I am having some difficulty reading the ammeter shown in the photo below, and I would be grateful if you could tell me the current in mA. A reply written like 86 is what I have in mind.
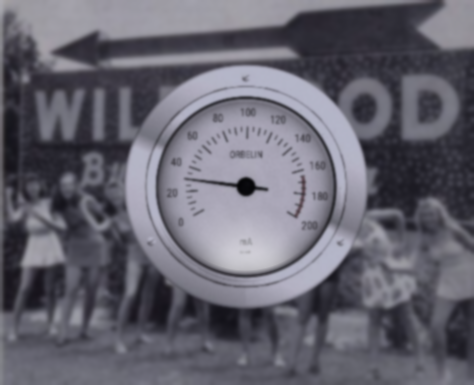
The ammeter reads 30
